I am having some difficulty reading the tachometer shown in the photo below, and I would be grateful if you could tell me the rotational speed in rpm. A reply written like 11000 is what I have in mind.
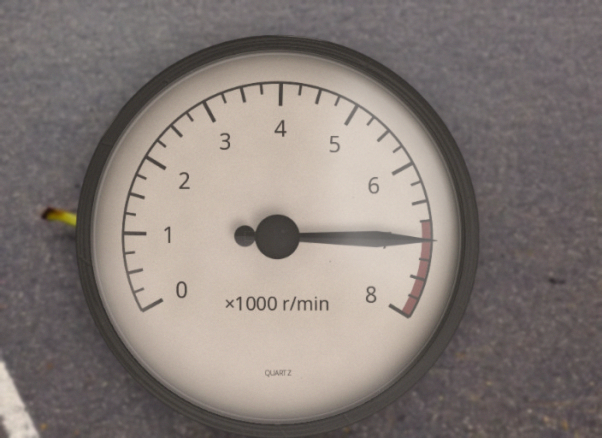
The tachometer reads 7000
